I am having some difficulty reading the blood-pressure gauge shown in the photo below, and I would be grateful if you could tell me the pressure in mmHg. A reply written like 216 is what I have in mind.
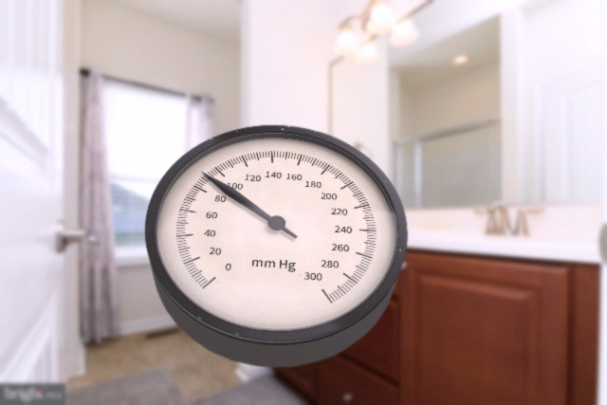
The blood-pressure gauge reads 90
